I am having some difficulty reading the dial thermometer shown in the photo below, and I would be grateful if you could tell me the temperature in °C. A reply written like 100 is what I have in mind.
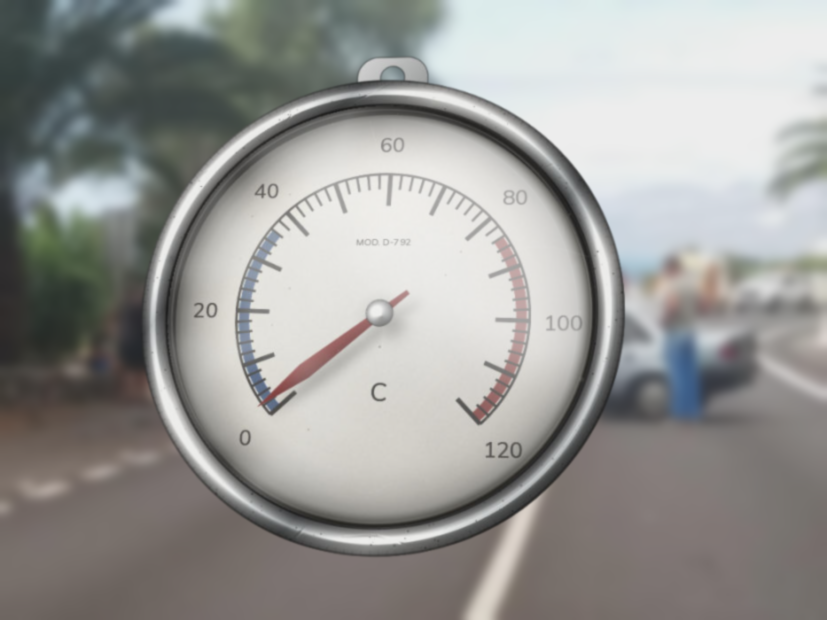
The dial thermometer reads 2
